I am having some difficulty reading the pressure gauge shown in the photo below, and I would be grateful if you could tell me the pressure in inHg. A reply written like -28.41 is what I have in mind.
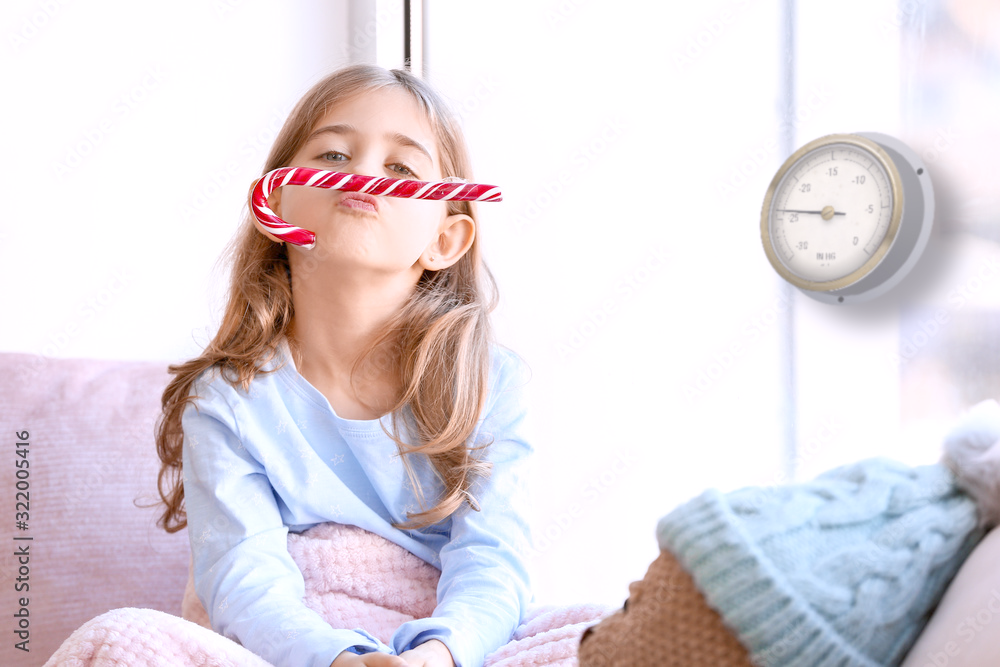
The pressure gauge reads -24
